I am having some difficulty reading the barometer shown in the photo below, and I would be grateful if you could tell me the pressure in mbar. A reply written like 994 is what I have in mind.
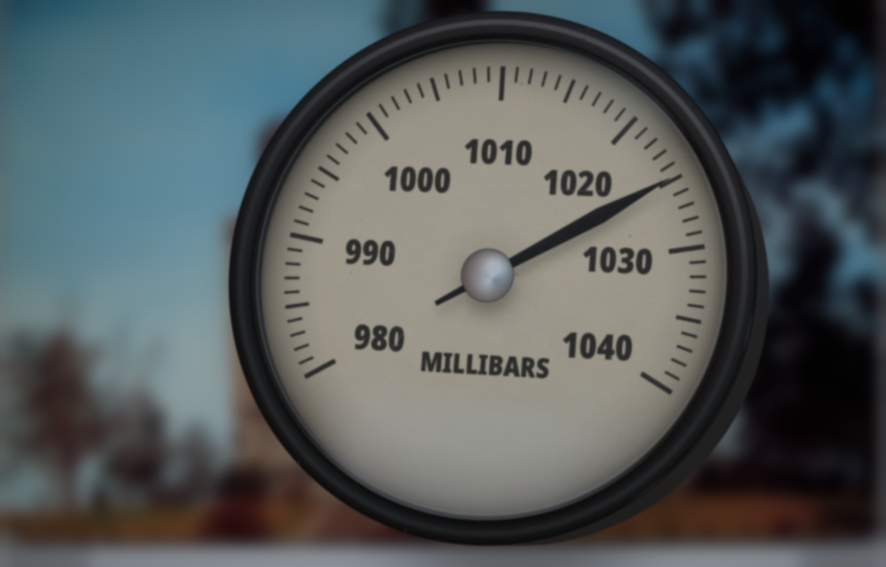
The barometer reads 1025
